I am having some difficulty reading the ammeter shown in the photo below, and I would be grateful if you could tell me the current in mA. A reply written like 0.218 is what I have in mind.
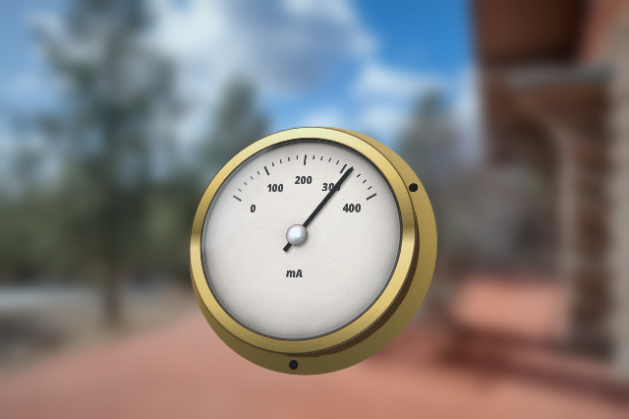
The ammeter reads 320
